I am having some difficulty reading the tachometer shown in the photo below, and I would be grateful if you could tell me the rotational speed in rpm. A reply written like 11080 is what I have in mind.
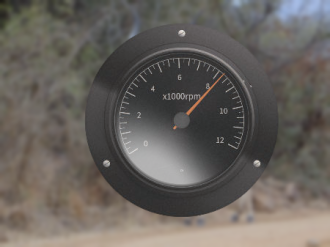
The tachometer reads 8250
